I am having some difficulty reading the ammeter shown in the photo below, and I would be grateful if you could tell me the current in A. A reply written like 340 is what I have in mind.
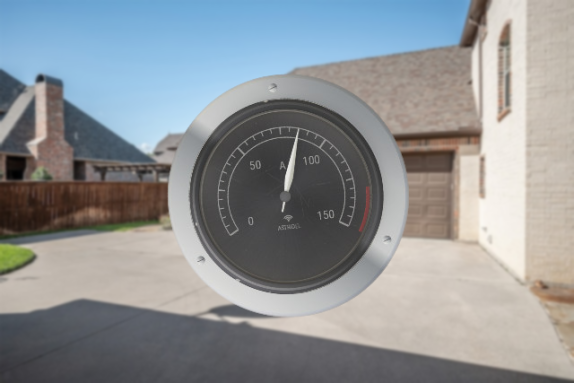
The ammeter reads 85
